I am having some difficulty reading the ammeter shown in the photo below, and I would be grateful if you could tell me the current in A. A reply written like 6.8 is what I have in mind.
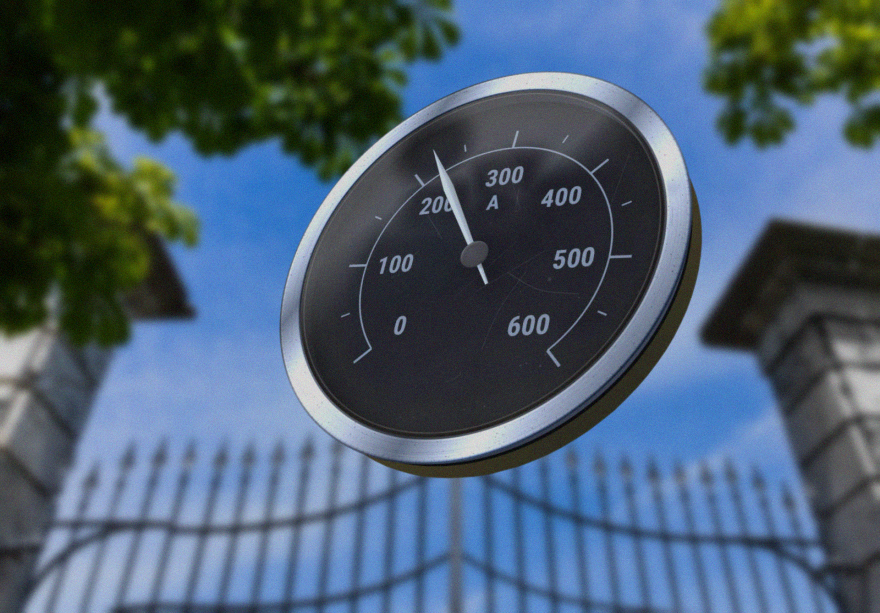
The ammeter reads 225
